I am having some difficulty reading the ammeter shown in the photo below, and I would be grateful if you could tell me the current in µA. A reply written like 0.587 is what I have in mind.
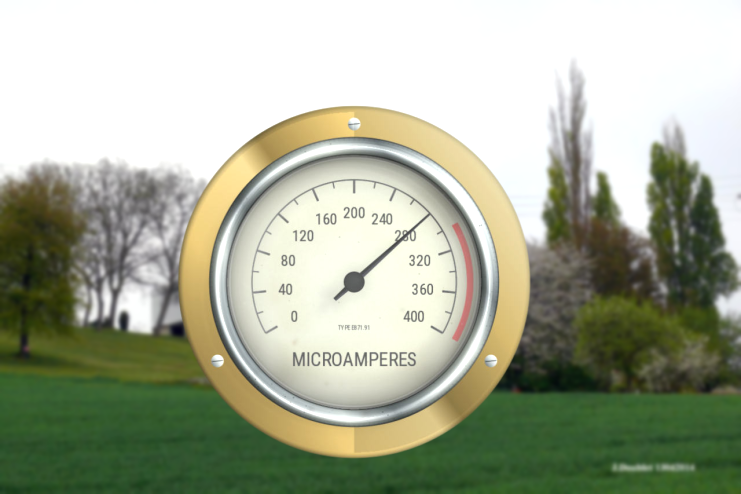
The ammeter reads 280
